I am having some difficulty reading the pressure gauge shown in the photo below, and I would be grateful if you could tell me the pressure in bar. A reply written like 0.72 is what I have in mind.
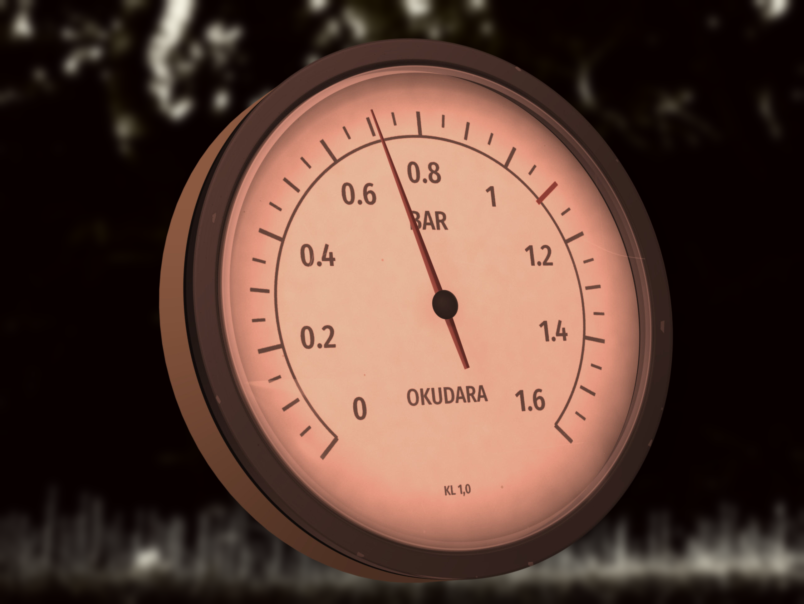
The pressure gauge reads 0.7
